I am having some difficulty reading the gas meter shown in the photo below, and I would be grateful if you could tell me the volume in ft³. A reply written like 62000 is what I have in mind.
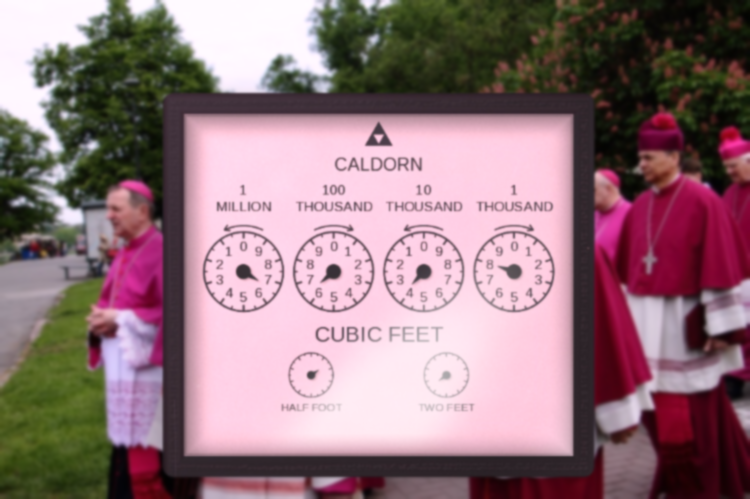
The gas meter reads 663800
